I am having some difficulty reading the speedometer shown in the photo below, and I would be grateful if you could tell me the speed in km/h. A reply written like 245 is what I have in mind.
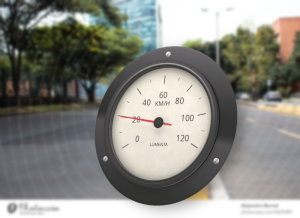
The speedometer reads 20
